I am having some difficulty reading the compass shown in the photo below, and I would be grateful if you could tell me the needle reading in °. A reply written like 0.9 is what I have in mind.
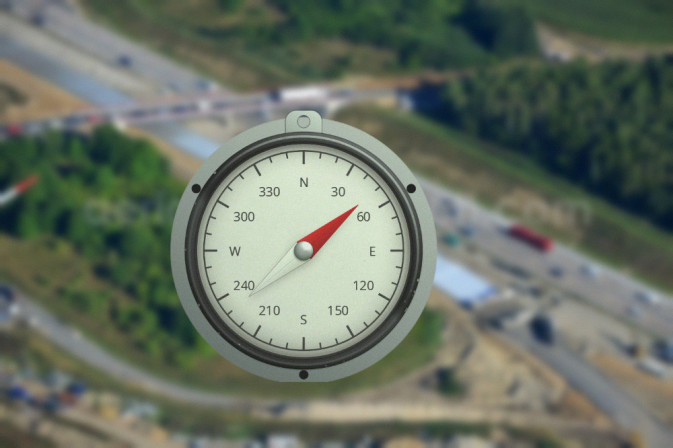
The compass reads 50
